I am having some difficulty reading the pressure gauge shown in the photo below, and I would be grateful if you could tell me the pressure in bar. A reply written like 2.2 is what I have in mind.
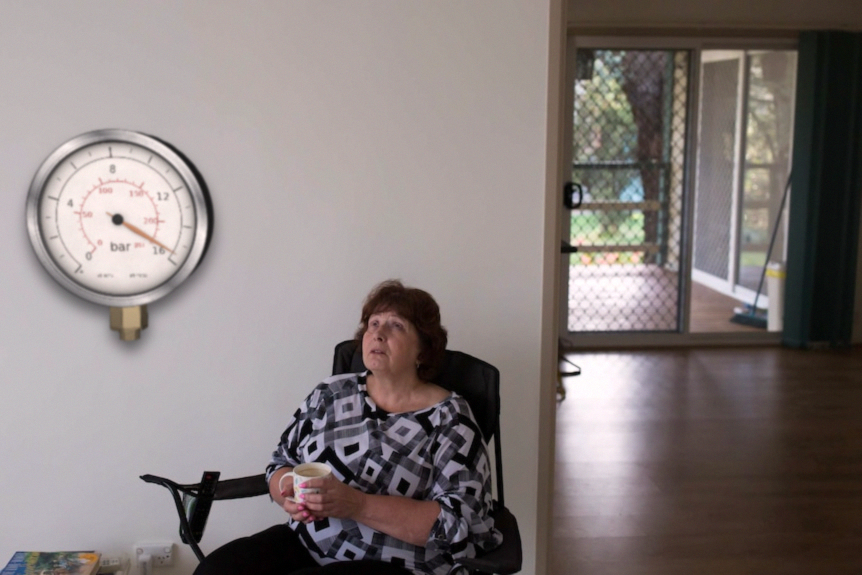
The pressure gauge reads 15.5
